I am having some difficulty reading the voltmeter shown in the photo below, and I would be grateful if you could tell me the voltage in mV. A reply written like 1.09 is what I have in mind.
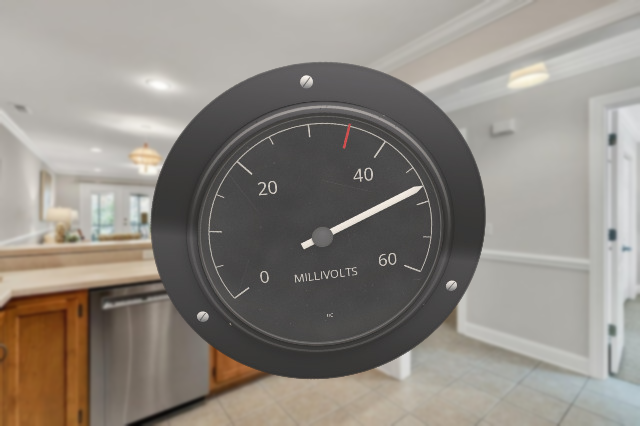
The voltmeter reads 47.5
